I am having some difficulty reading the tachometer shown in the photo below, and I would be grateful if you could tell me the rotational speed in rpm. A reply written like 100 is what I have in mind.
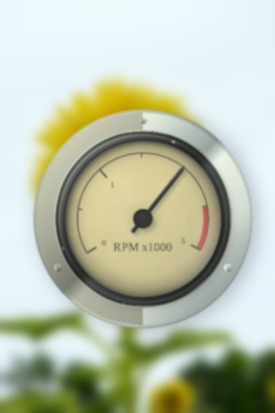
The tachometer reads 2000
